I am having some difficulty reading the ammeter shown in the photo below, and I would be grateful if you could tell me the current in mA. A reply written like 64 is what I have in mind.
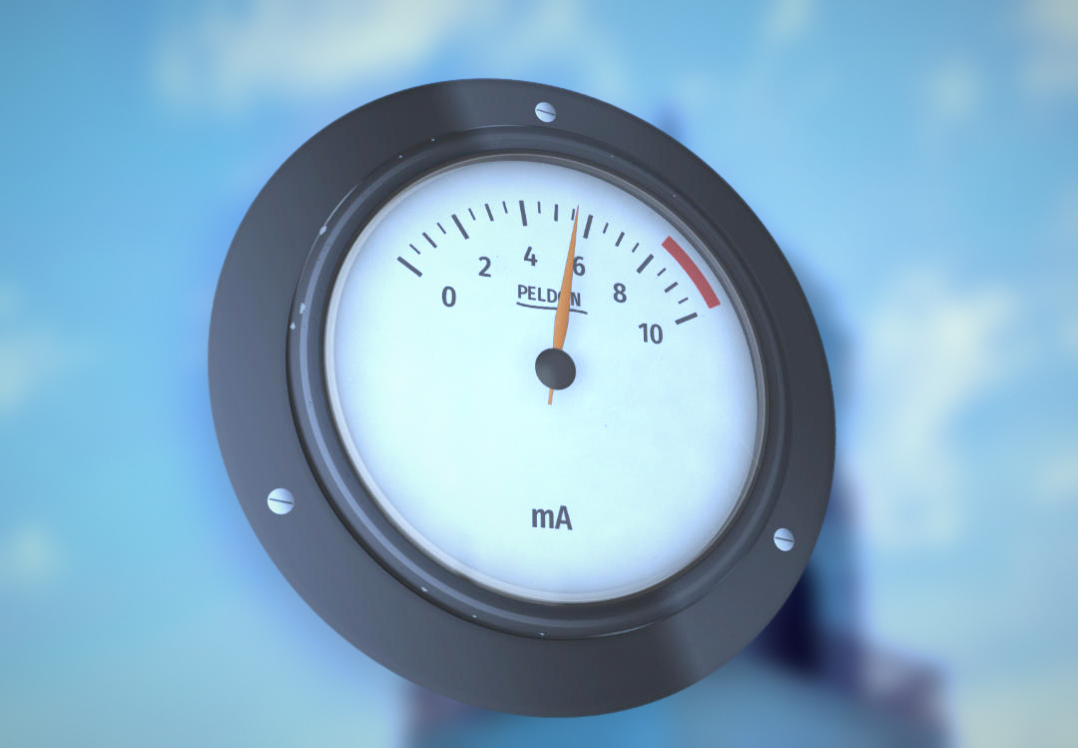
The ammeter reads 5.5
